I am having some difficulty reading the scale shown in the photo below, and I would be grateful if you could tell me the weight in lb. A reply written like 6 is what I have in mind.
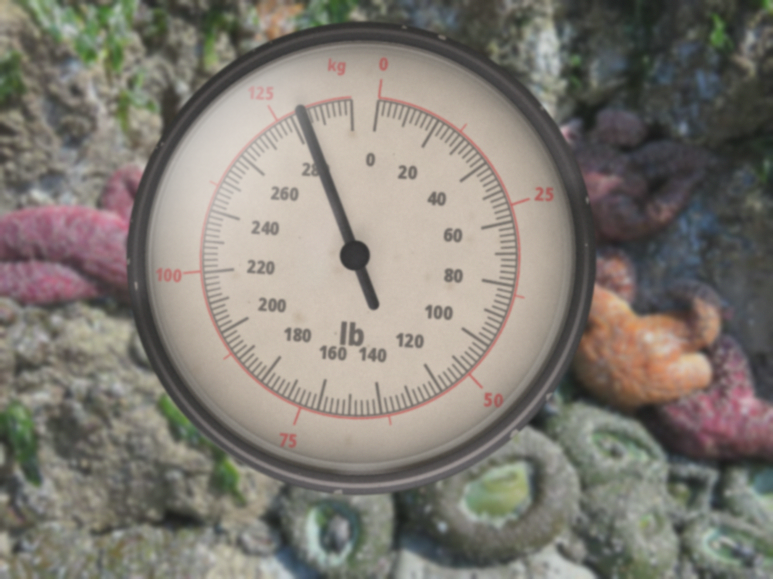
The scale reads 284
